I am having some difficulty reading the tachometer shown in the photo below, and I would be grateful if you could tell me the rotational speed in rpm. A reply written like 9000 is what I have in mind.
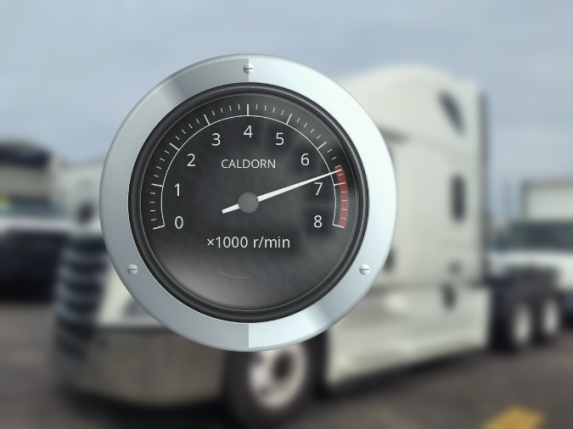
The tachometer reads 6700
